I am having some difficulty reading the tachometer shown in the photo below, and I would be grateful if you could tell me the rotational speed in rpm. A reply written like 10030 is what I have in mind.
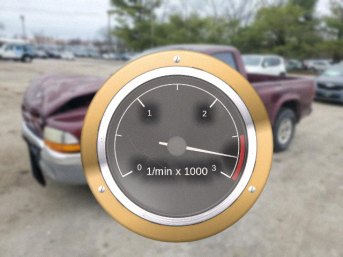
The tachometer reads 2750
